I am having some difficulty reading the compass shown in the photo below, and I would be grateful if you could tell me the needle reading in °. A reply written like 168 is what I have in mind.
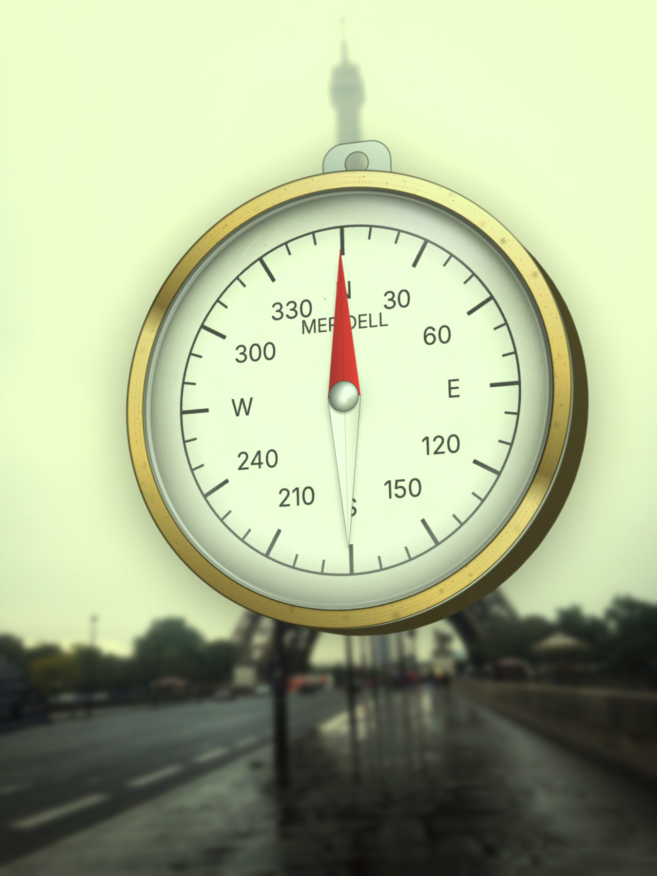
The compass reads 0
